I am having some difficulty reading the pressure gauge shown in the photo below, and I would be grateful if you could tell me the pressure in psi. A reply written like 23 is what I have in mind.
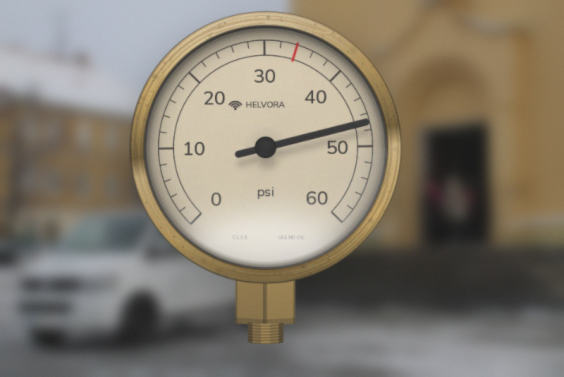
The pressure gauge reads 47
